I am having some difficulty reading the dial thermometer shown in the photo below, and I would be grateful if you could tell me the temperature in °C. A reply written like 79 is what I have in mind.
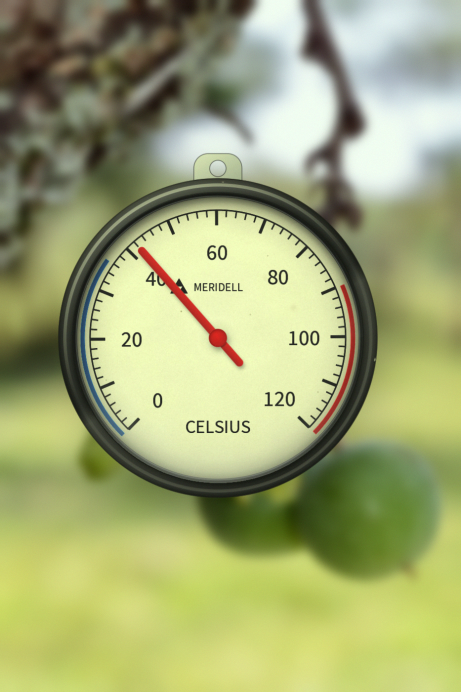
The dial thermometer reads 42
